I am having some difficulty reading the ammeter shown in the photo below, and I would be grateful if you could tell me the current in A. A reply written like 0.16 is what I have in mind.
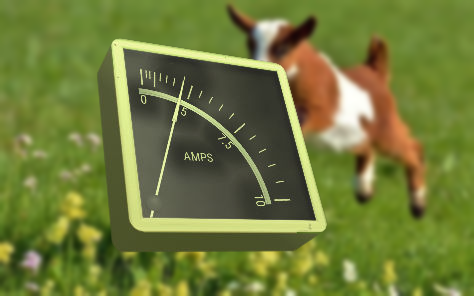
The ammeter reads 4.5
